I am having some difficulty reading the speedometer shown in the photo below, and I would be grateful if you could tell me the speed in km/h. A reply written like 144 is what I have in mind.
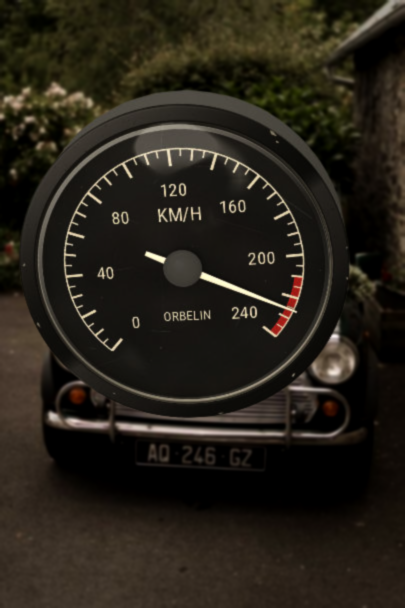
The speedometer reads 225
